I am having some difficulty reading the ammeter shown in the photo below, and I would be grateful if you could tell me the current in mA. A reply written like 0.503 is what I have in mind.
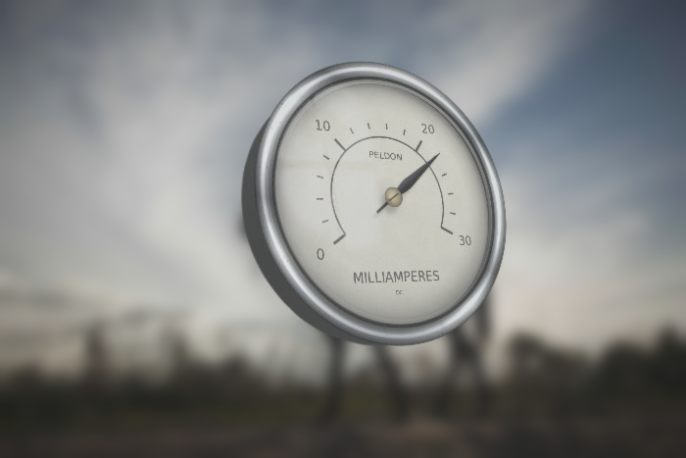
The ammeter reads 22
